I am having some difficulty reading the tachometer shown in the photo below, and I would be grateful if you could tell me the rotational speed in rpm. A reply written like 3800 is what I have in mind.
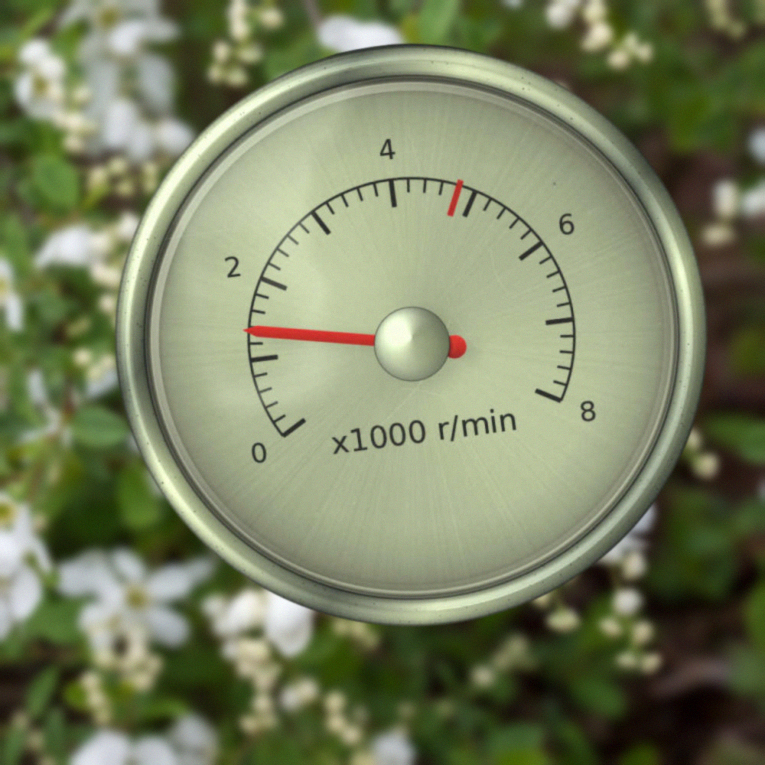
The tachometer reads 1400
